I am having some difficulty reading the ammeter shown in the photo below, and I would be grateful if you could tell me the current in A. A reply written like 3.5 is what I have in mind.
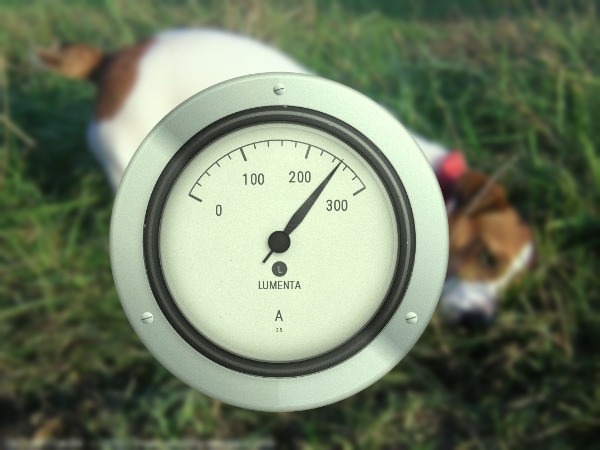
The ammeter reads 250
